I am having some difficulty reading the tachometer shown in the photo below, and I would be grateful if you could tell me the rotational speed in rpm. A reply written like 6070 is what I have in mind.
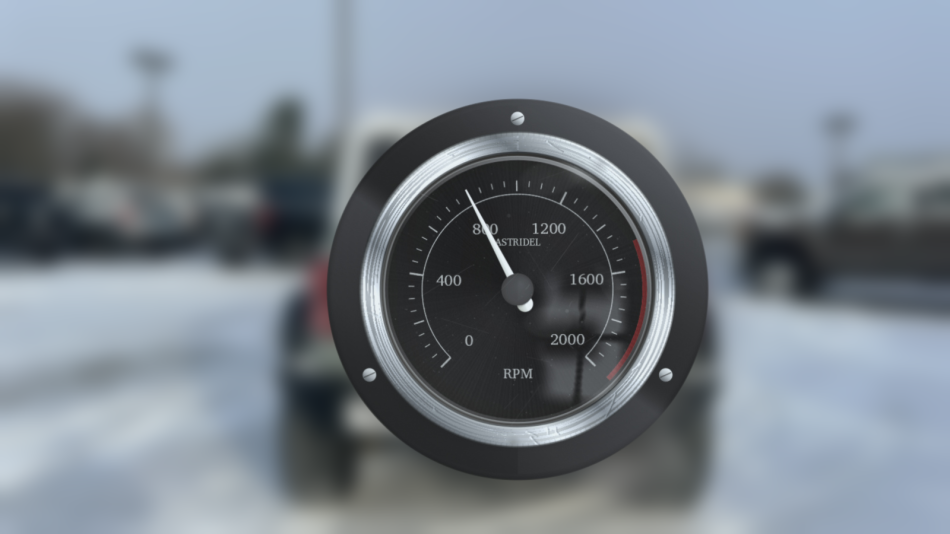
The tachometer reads 800
